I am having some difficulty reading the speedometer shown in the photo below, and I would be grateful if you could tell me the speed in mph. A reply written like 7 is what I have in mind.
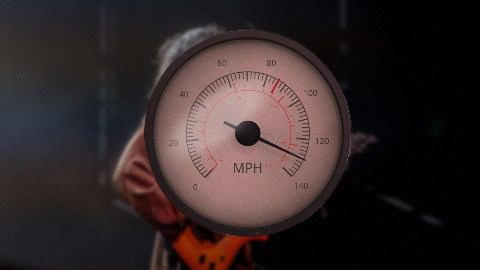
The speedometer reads 130
